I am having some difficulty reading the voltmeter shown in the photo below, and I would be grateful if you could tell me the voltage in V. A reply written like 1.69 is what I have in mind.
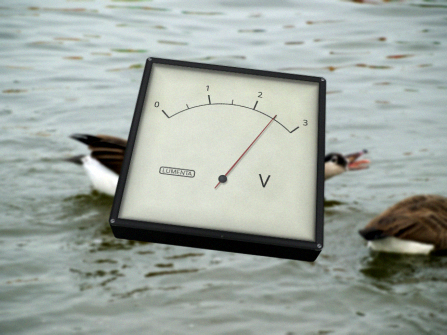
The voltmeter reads 2.5
